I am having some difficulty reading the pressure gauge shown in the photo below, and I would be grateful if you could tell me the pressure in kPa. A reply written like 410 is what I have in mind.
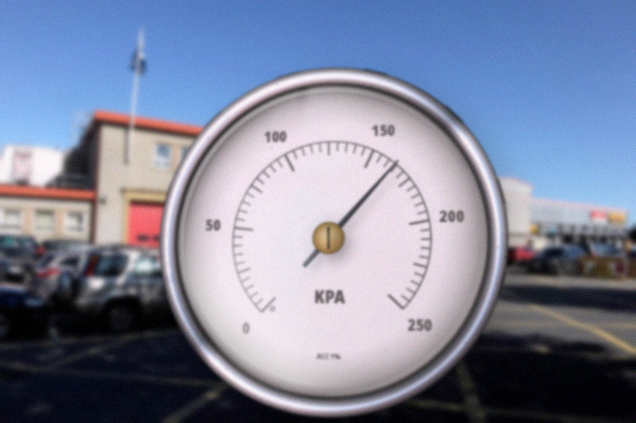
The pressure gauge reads 165
